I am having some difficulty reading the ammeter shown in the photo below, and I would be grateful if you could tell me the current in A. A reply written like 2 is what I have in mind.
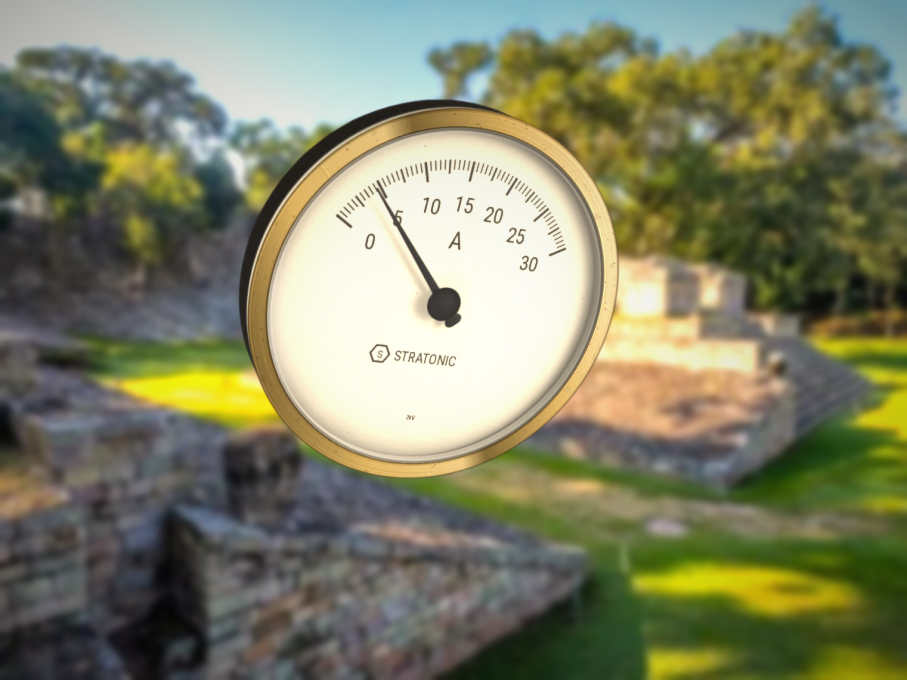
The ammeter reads 4.5
